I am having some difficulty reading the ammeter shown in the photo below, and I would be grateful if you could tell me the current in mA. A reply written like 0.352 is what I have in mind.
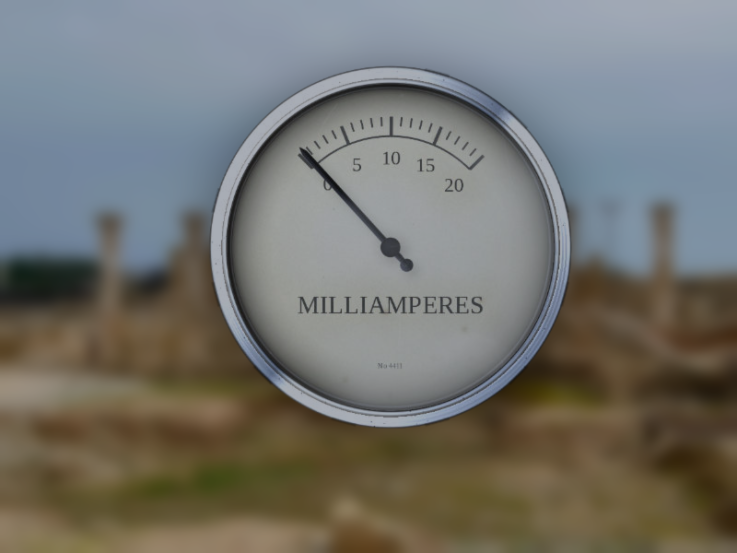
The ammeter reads 0.5
